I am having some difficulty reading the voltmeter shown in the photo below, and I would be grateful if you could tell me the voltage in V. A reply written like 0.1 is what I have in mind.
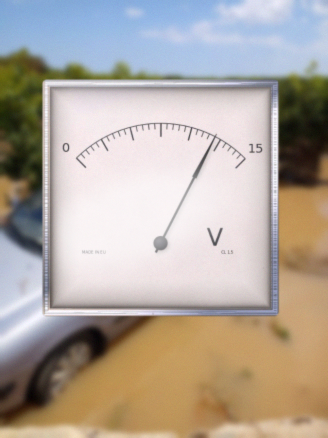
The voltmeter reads 12
